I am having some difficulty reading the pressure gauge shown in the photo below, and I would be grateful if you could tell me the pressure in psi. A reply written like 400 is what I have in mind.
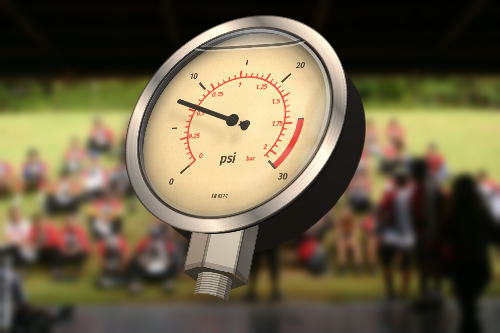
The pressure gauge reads 7.5
